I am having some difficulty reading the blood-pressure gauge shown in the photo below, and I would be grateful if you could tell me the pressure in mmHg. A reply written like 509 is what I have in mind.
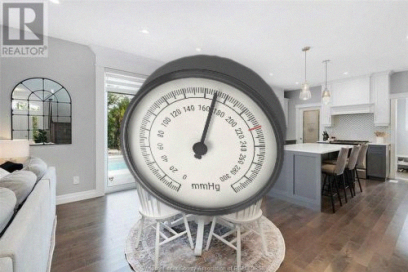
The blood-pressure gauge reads 170
